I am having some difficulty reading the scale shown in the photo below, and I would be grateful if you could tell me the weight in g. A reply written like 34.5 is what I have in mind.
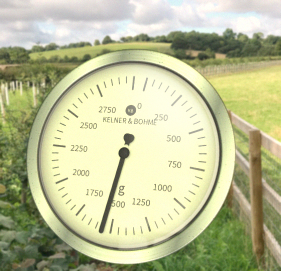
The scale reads 1550
